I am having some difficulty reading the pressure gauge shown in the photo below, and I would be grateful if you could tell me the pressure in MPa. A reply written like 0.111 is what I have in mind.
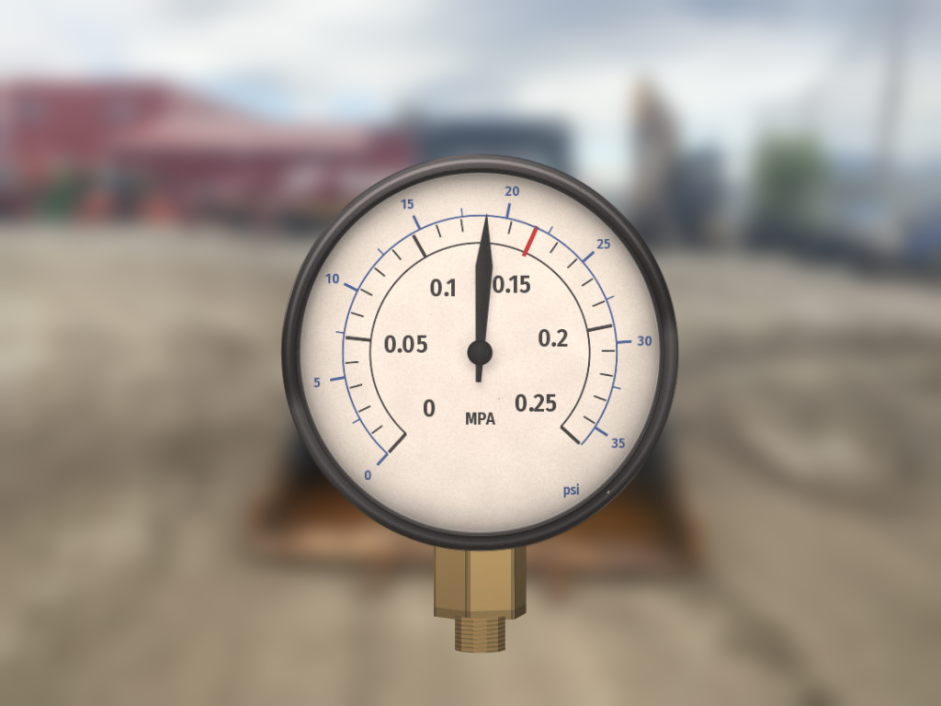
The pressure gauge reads 0.13
